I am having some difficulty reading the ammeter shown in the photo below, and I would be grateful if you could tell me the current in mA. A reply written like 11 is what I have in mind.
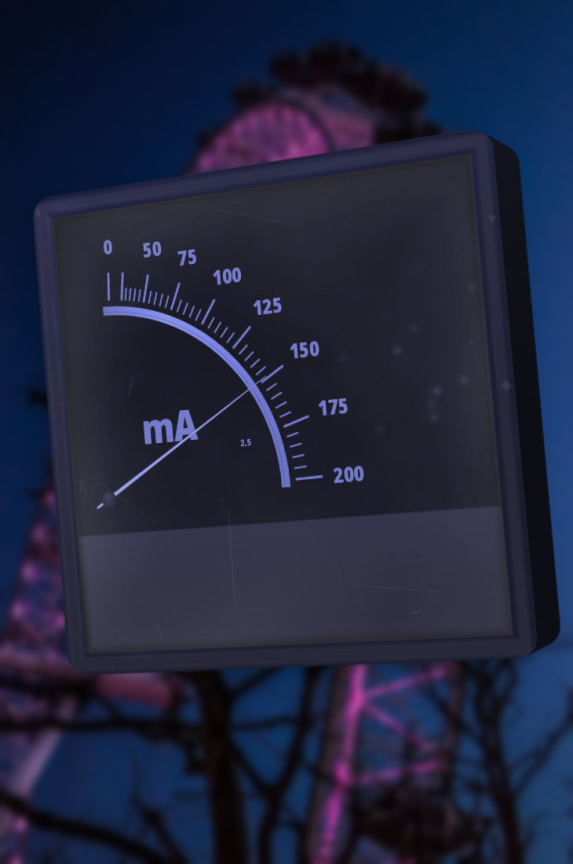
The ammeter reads 150
